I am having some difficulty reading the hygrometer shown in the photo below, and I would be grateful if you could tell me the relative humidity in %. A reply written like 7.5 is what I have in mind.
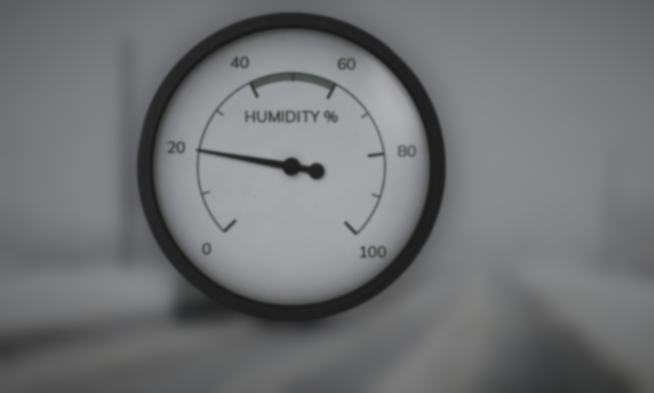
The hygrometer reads 20
